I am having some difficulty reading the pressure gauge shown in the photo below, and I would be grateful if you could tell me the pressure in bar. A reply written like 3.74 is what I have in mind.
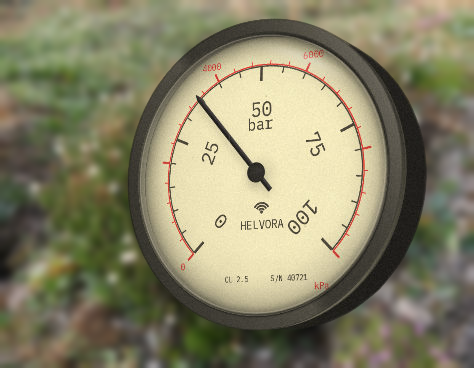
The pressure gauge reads 35
